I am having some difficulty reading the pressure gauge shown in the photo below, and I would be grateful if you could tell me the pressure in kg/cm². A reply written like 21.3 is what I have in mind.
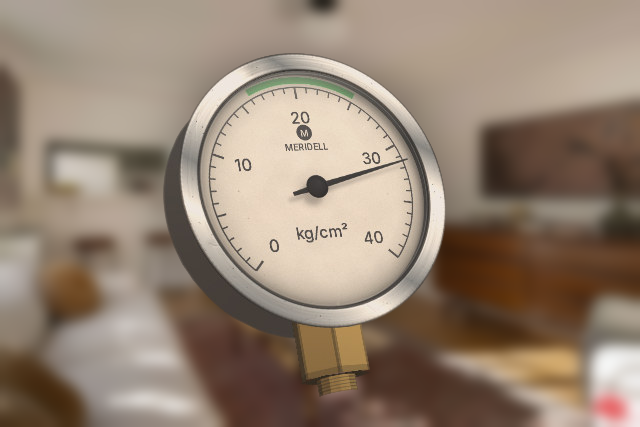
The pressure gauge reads 31.5
